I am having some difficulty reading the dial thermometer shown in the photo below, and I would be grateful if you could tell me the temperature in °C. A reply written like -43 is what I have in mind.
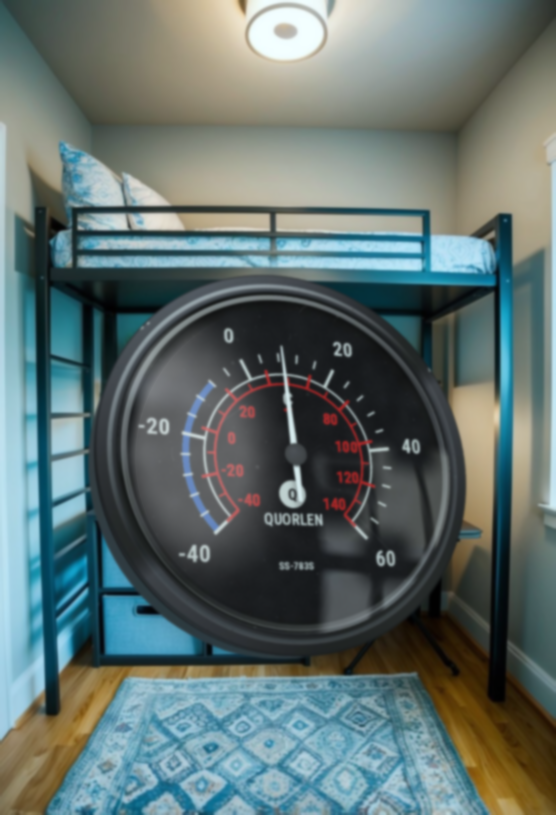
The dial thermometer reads 8
